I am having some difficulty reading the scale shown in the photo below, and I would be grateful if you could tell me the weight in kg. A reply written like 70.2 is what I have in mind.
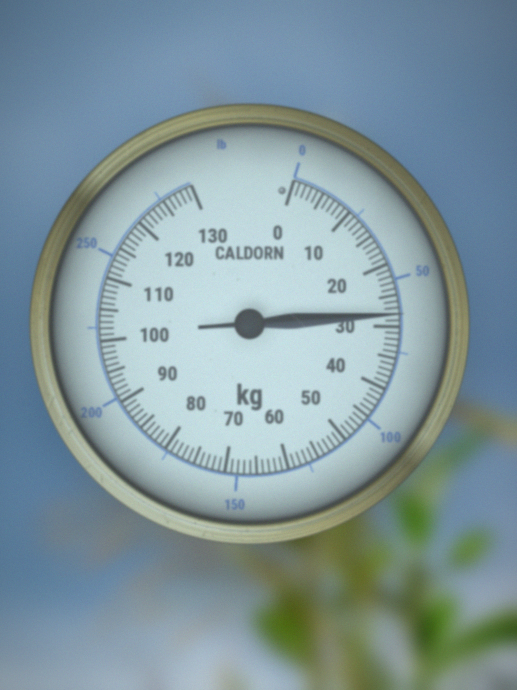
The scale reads 28
